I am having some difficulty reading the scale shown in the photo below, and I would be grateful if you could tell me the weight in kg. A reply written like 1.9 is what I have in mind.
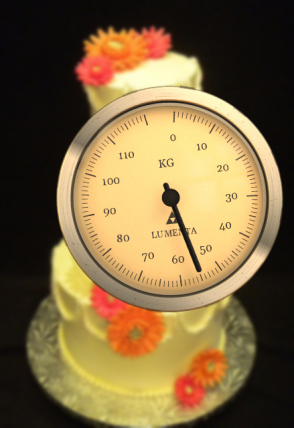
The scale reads 55
